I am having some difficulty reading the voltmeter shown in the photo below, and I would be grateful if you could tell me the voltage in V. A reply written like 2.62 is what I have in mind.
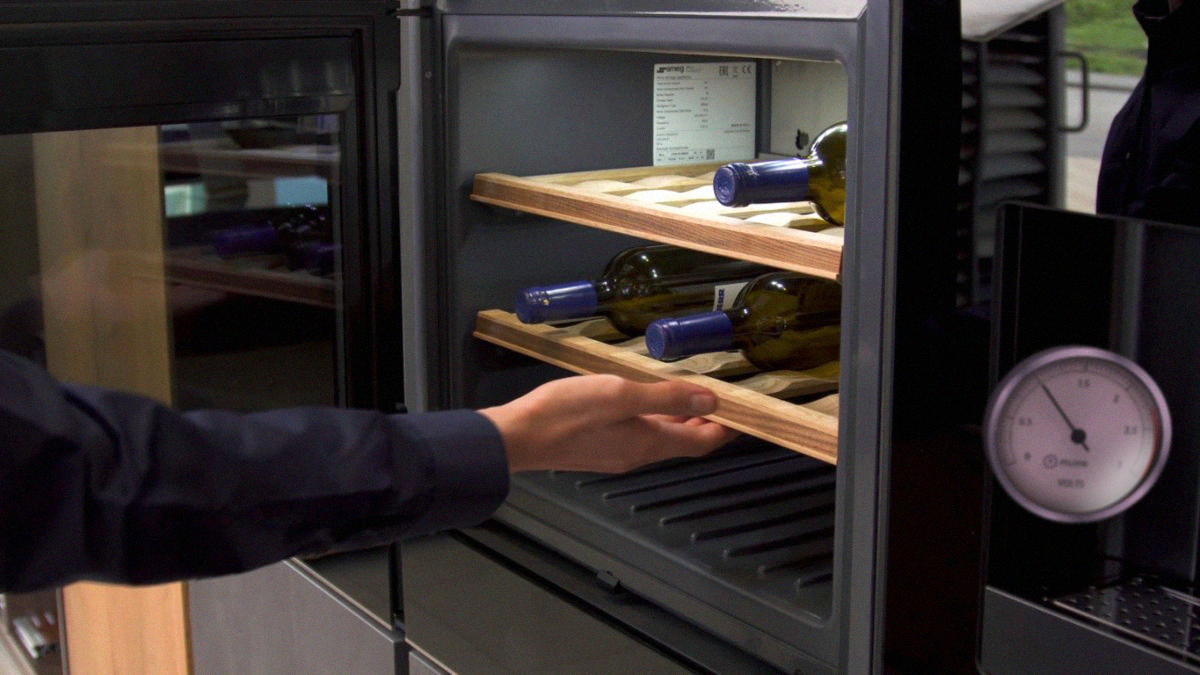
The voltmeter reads 1
